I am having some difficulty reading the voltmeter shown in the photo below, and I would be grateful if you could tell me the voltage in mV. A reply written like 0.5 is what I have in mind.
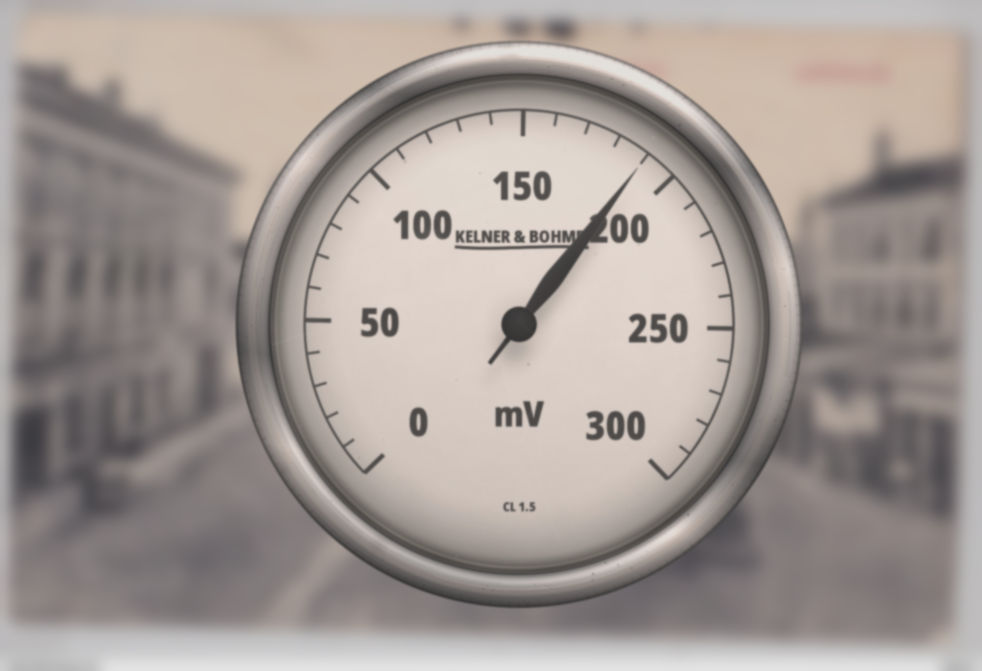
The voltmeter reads 190
